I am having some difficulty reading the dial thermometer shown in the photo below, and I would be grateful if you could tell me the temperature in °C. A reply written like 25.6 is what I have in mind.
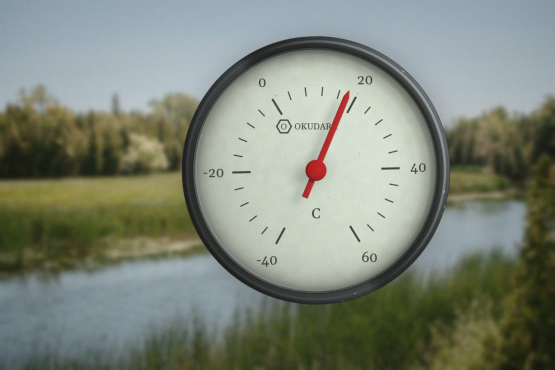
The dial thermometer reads 18
